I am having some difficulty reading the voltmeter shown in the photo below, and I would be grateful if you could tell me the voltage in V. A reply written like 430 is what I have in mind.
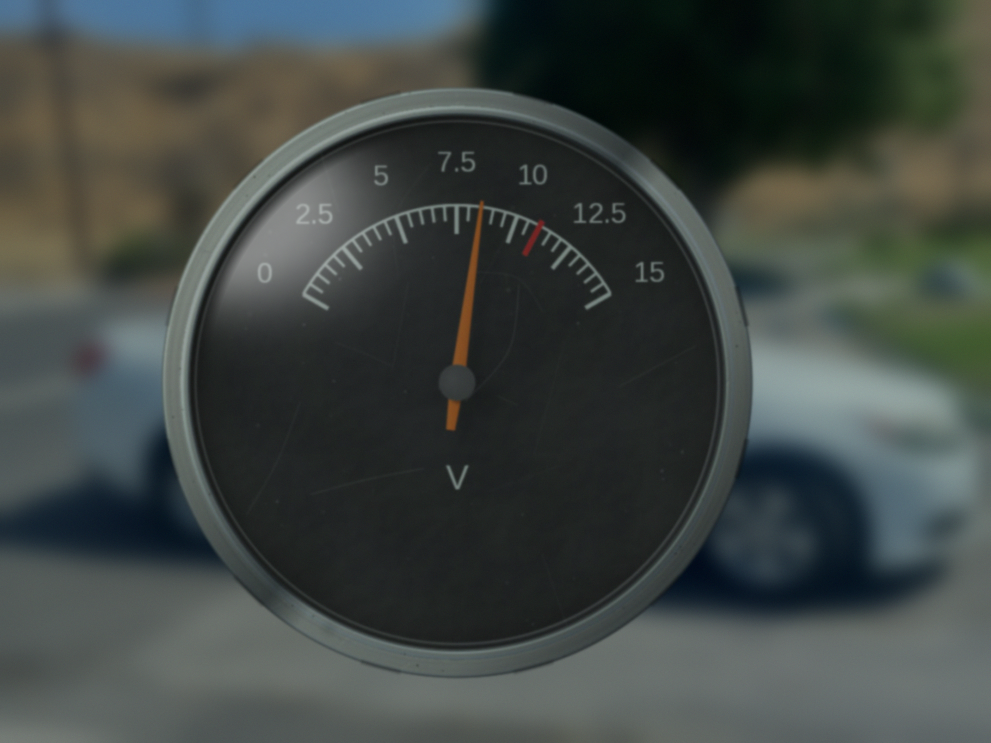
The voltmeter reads 8.5
